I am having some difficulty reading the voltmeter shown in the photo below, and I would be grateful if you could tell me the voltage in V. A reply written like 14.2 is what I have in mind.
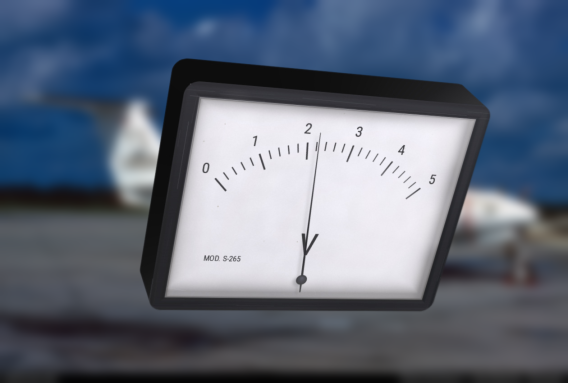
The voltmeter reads 2.2
